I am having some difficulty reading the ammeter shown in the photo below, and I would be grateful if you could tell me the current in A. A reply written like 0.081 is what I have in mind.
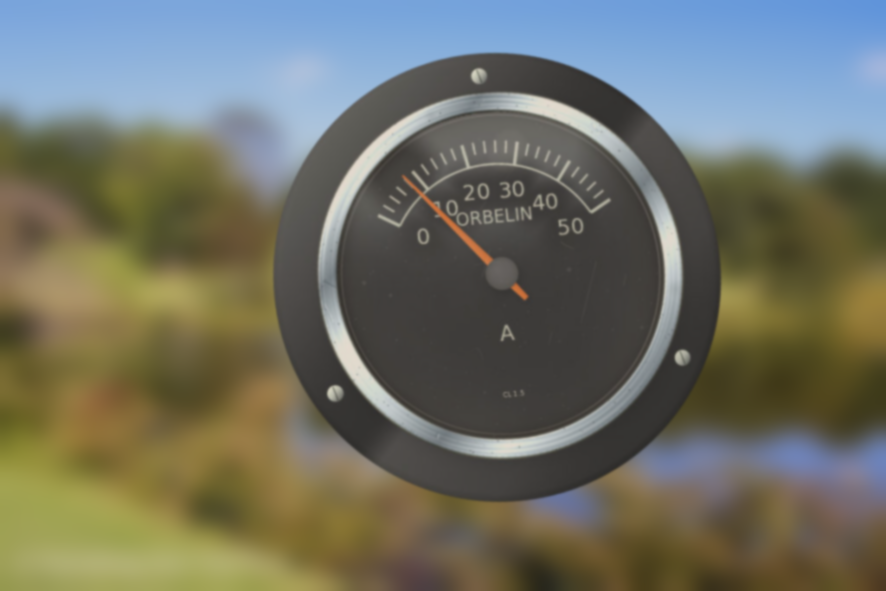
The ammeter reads 8
